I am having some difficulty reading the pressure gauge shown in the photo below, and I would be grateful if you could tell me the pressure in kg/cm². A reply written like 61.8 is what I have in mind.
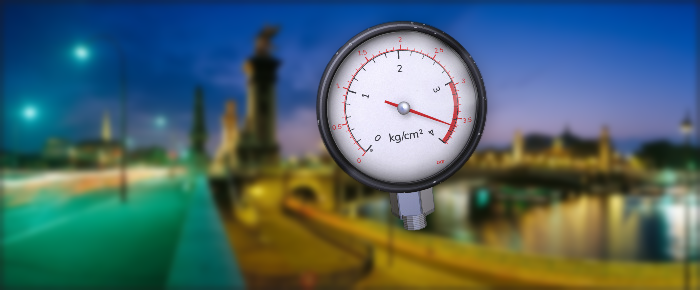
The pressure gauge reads 3.7
